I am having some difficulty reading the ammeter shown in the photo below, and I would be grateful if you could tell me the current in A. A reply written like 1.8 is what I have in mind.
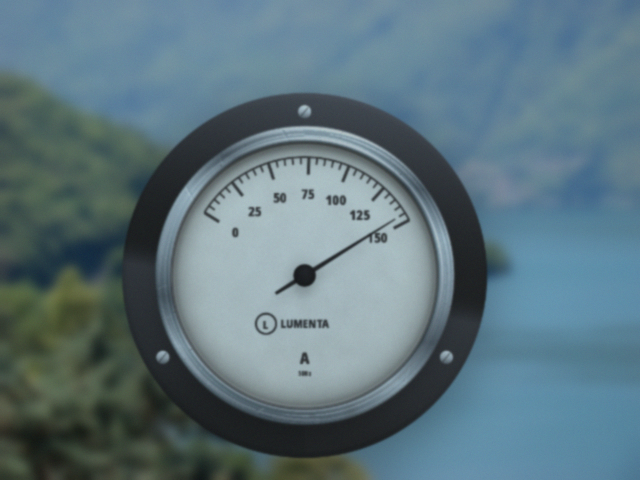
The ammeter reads 145
